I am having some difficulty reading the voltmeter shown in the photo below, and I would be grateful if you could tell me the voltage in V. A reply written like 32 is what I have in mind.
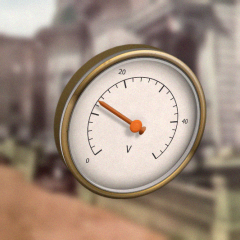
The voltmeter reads 13
